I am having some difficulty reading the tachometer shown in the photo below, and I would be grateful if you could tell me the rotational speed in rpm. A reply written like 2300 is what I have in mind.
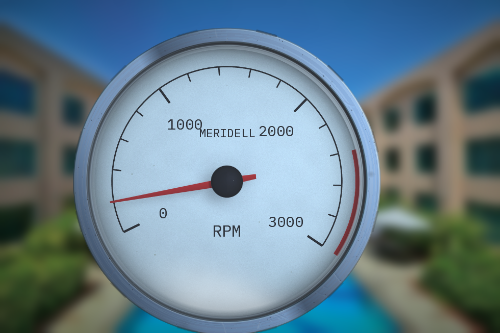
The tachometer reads 200
